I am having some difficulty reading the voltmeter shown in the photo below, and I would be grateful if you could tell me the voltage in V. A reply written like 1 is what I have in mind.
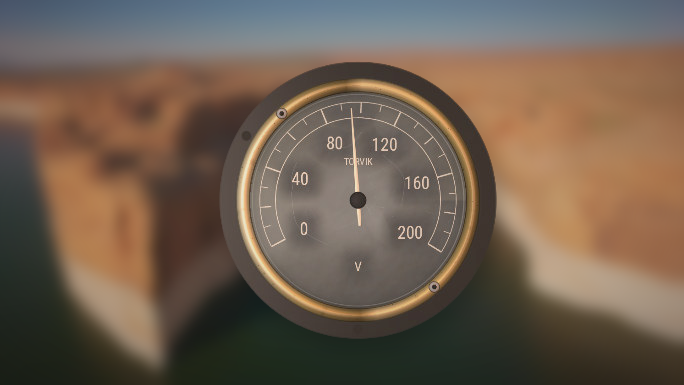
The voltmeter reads 95
